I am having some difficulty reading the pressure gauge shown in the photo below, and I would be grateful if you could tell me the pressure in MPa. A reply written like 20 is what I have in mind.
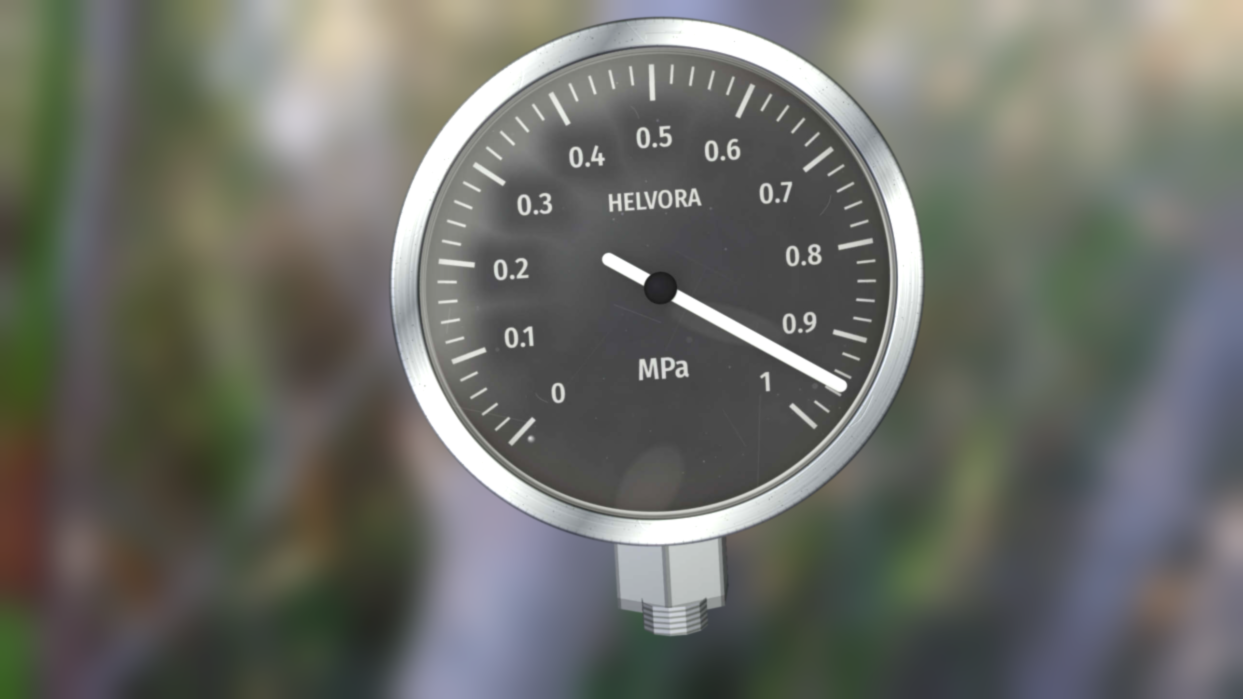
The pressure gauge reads 0.95
